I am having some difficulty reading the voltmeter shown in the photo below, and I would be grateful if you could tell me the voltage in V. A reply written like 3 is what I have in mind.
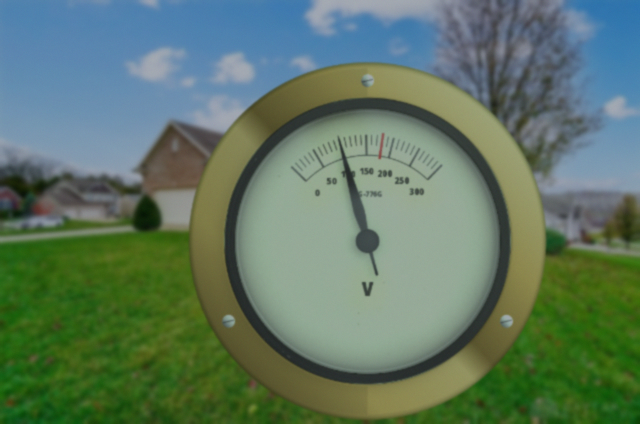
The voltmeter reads 100
